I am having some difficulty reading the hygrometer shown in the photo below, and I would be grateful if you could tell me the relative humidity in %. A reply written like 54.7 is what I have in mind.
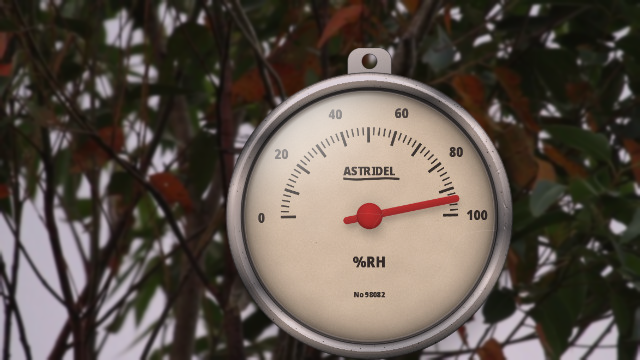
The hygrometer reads 94
